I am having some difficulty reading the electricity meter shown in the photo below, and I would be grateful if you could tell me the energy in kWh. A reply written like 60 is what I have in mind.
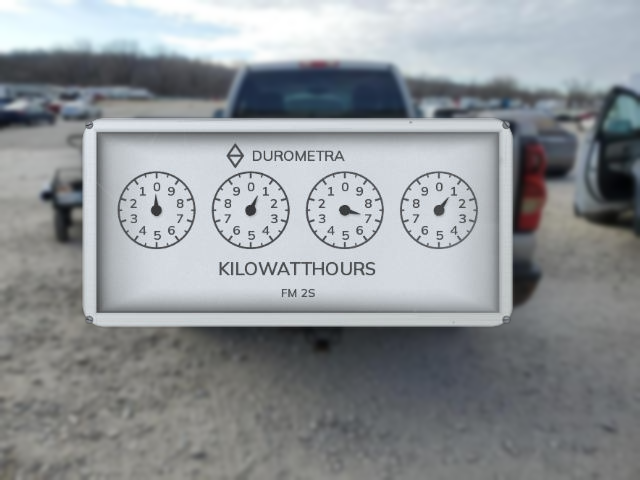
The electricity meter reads 71
